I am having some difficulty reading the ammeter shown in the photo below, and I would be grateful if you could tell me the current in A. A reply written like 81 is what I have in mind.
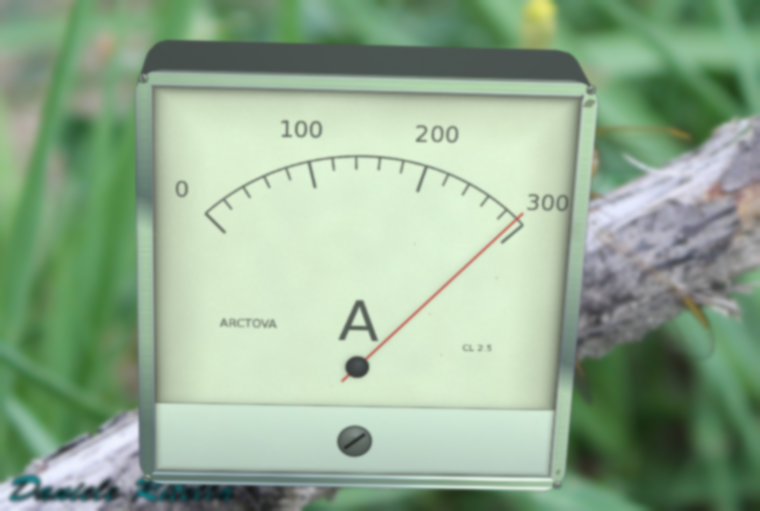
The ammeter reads 290
